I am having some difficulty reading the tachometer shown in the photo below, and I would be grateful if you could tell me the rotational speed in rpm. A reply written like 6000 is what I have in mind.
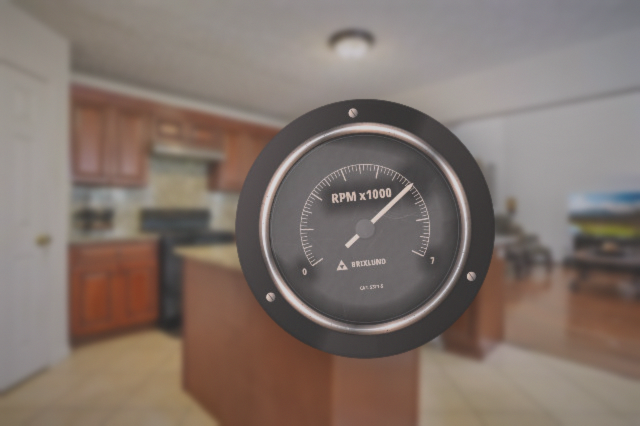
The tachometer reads 5000
